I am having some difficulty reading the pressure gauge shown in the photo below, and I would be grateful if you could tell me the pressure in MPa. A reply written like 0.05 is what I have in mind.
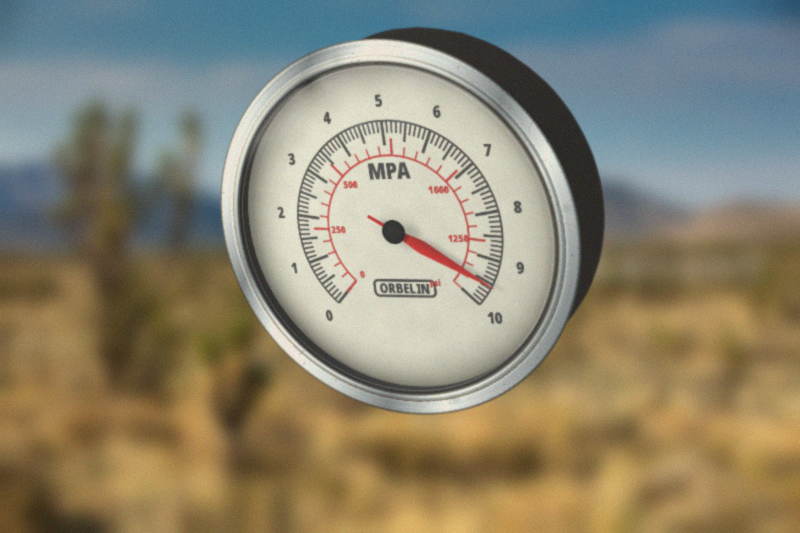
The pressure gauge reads 9.5
